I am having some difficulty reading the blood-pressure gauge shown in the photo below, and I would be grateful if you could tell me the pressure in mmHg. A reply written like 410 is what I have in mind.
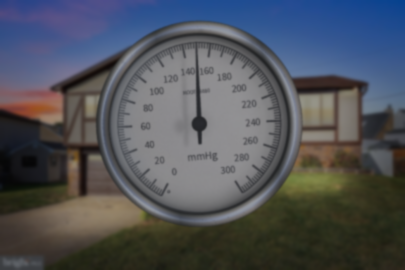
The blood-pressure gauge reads 150
